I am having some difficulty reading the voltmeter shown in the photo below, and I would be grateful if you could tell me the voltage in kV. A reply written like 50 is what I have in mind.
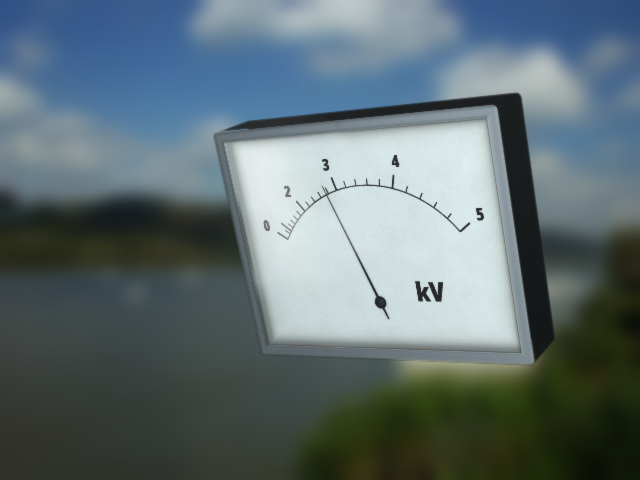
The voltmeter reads 2.8
